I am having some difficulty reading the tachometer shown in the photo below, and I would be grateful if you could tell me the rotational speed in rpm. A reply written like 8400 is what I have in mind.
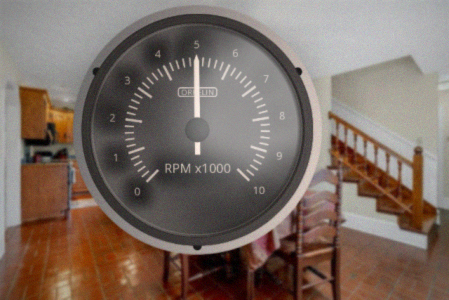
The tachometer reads 5000
